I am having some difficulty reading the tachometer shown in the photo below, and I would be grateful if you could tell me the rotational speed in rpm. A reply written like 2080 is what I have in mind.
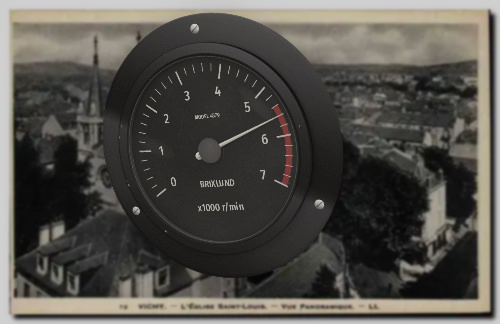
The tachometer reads 5600
